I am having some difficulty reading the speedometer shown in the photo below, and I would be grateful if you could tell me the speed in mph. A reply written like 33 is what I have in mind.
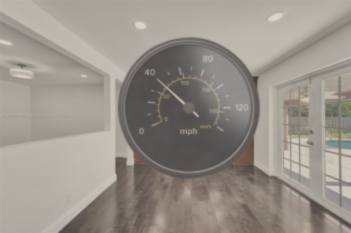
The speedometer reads 40
